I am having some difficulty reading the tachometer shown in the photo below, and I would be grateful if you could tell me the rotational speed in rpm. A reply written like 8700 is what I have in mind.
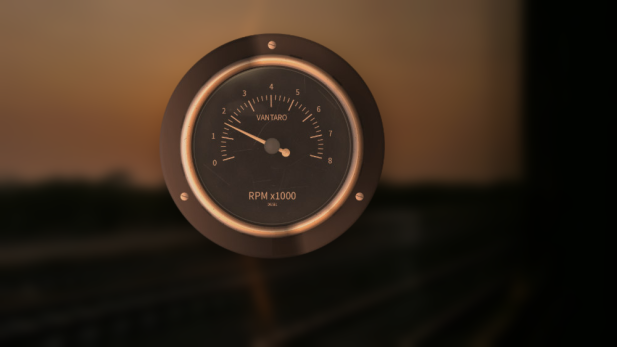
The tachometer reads 1600
